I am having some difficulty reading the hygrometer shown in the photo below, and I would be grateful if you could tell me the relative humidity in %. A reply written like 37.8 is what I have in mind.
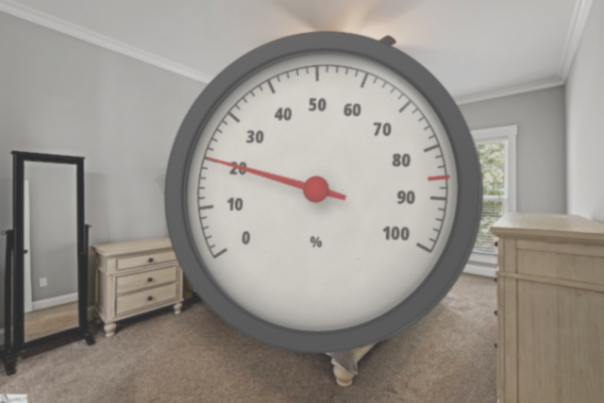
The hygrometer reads 20
